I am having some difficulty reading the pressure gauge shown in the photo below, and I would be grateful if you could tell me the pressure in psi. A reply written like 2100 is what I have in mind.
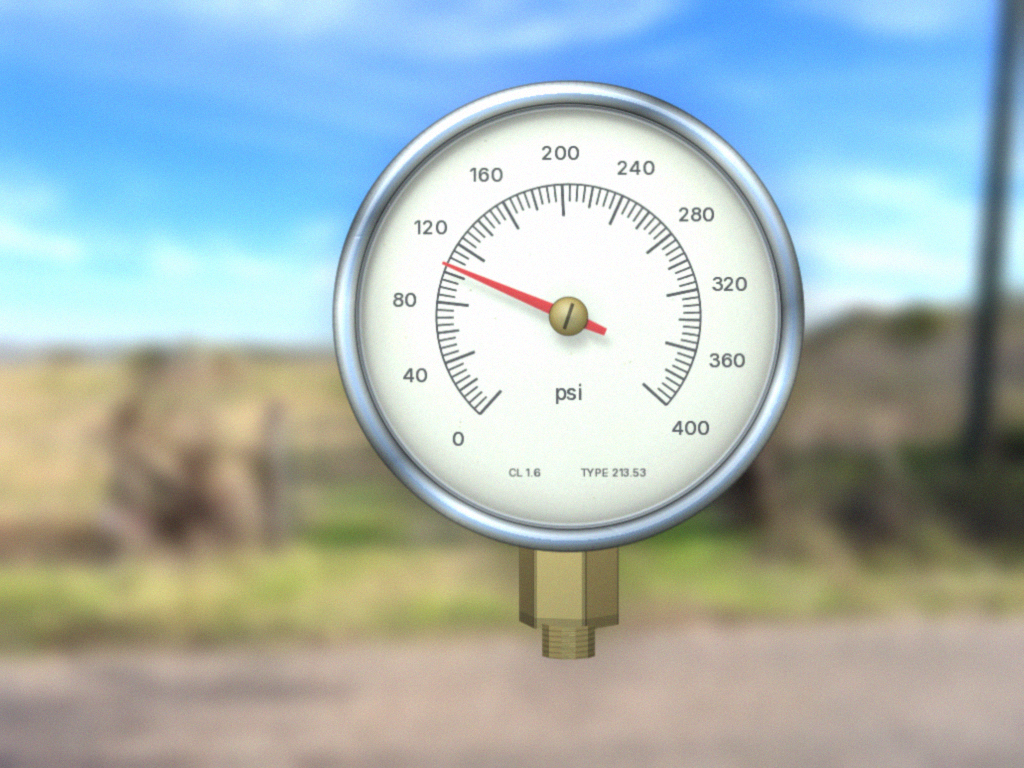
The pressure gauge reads 105
